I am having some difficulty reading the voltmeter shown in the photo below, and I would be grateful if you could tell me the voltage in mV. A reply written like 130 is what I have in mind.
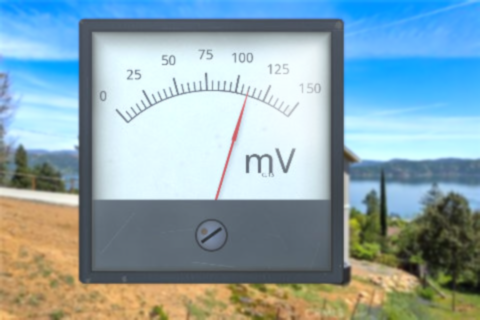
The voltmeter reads 110
